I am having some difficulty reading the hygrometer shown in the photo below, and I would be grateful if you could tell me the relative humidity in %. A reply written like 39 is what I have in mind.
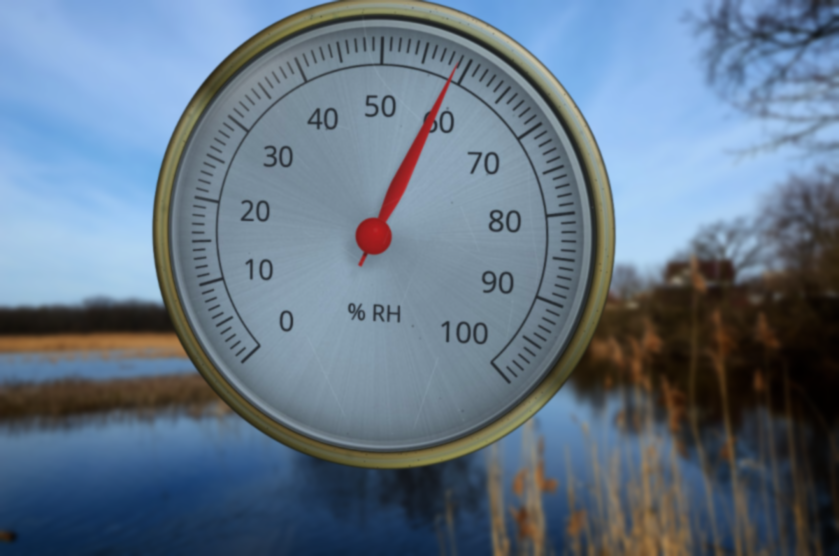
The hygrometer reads 59
